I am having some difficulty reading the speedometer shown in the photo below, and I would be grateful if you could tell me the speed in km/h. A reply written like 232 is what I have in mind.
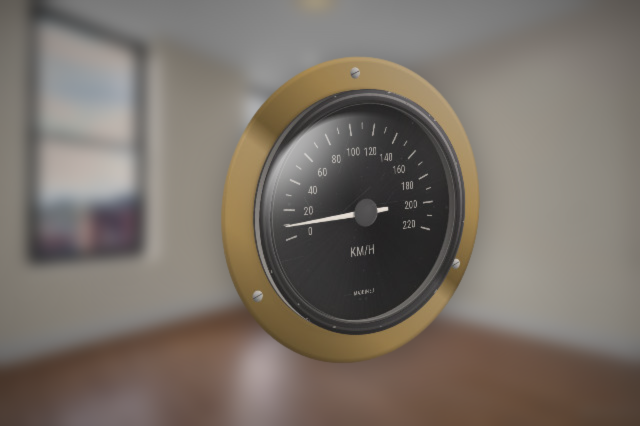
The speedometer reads 10
